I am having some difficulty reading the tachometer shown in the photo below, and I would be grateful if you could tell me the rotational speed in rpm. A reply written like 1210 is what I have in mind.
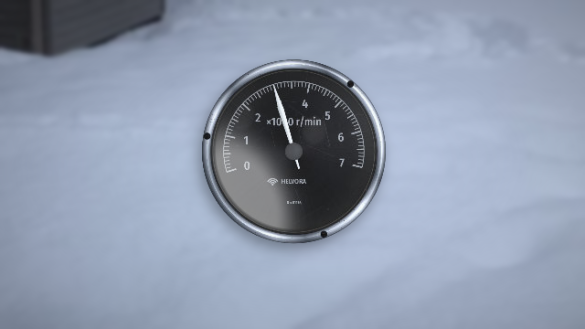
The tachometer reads 3000
